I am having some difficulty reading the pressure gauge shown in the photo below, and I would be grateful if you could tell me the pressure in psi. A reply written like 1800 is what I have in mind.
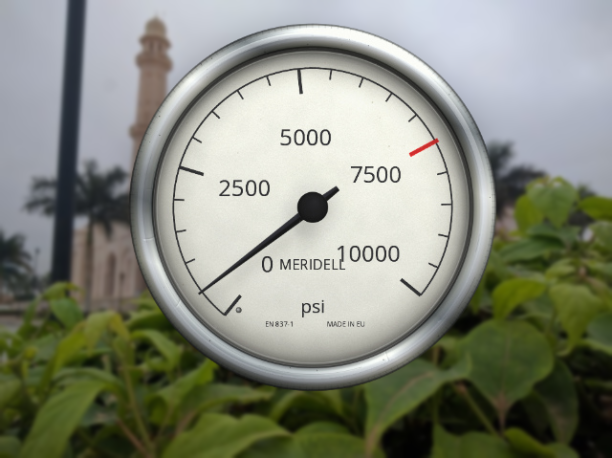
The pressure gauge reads 500
